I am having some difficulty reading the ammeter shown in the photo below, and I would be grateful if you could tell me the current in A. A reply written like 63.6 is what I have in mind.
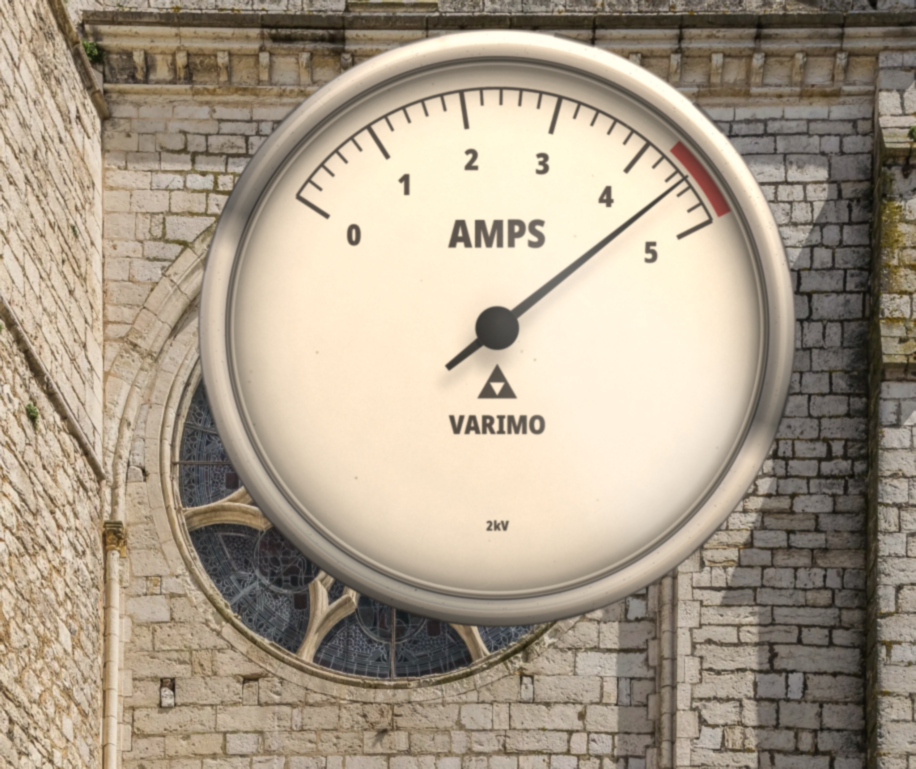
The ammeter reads 4.5
